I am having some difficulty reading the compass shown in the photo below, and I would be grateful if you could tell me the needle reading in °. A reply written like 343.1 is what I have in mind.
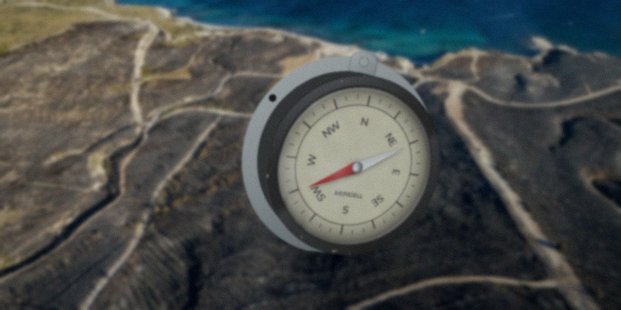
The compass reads 240
